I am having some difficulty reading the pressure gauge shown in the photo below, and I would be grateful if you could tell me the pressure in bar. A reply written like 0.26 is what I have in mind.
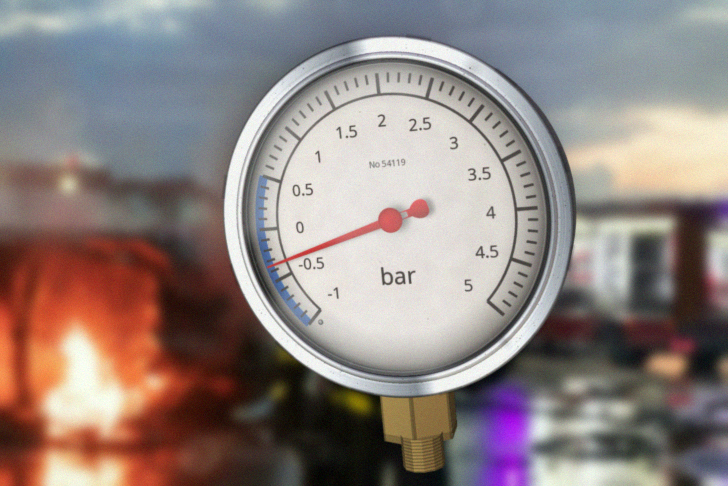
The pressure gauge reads -0.35
